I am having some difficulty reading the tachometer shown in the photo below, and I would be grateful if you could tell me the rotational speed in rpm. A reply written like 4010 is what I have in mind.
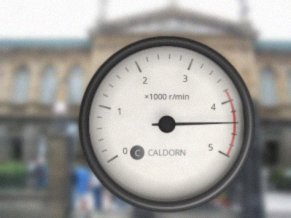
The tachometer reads 4400
